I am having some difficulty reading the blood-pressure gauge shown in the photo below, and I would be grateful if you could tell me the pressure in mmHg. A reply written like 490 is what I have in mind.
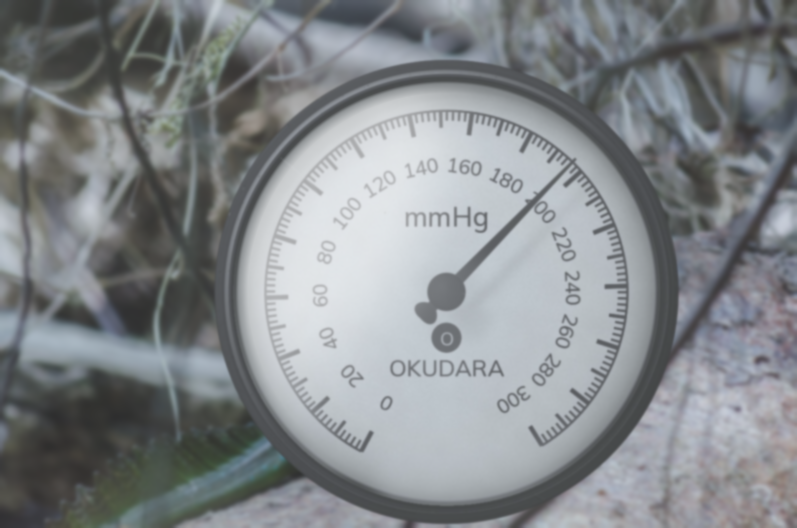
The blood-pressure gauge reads 196
